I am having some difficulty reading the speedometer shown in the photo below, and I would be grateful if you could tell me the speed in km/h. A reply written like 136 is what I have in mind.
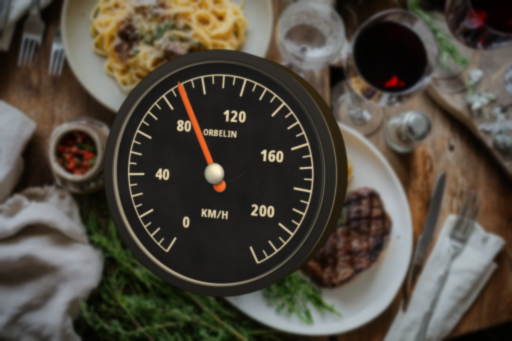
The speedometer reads 90
